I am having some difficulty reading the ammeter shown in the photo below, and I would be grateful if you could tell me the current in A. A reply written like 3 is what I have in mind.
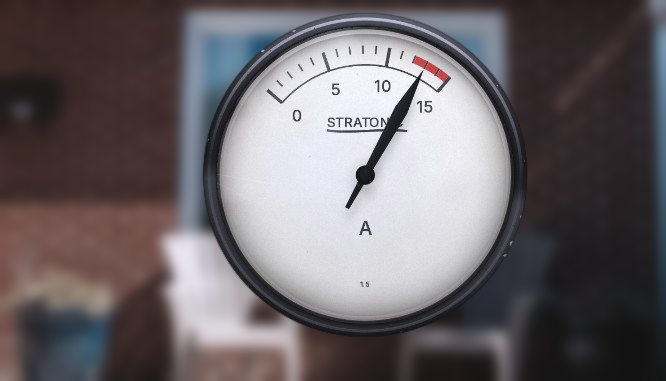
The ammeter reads 13
